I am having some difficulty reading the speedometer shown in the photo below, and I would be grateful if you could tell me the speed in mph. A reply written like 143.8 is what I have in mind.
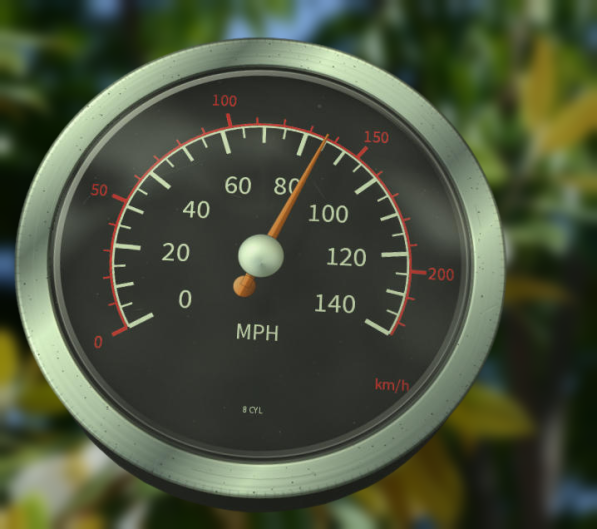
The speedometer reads 85
